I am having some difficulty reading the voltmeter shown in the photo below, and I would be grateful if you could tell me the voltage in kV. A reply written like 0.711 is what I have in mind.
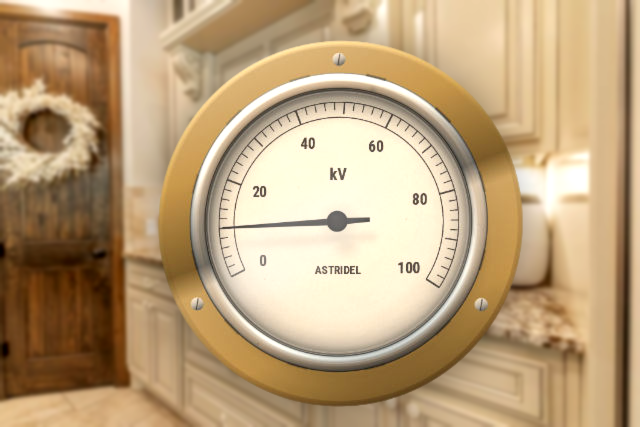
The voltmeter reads 10
